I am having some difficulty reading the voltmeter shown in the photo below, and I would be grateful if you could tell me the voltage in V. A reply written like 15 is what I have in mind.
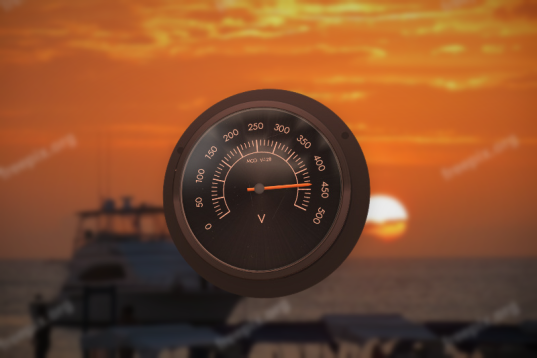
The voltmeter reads 440
